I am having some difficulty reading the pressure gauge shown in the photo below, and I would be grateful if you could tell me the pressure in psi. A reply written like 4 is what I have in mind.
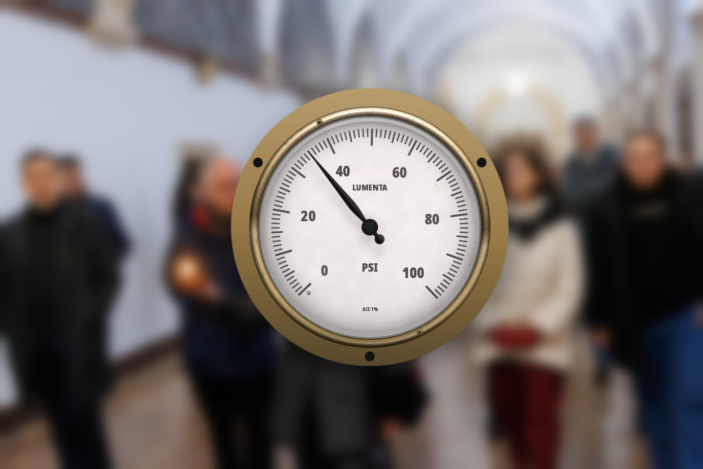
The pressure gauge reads 35
